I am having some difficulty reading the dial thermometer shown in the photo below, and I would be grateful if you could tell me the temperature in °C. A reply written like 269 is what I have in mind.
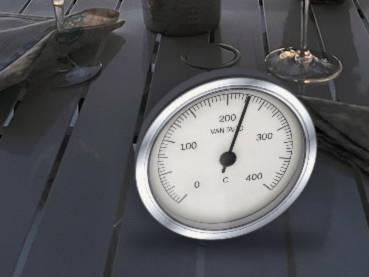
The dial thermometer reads 225
